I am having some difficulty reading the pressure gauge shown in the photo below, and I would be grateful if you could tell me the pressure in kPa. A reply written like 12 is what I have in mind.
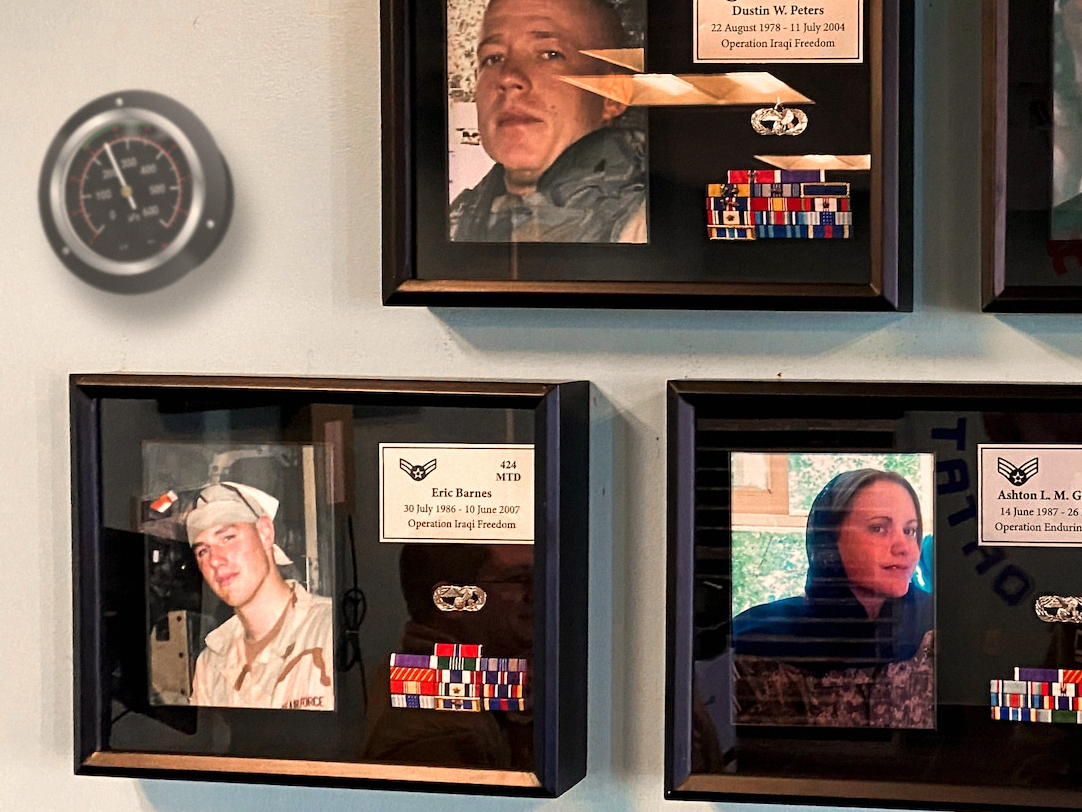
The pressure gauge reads 250
